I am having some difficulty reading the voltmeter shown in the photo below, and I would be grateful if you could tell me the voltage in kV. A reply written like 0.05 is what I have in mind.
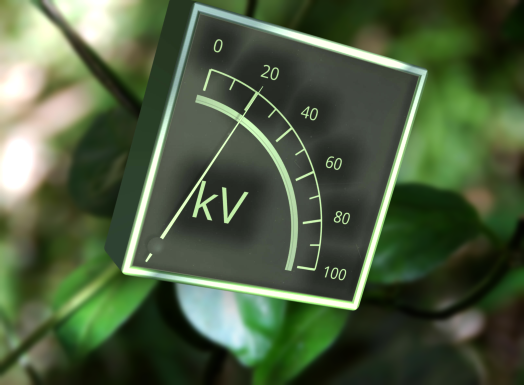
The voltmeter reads 20
